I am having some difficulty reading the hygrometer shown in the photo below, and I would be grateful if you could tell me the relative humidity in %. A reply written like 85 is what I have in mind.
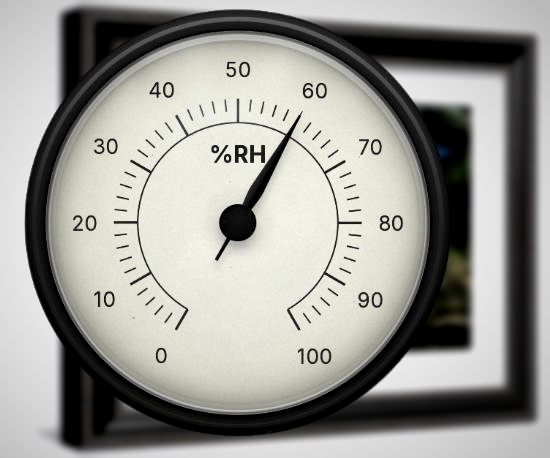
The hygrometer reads 60
